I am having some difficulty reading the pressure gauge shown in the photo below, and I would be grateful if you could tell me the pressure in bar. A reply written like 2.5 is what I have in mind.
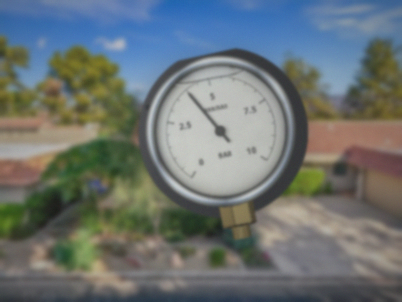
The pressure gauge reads 4
